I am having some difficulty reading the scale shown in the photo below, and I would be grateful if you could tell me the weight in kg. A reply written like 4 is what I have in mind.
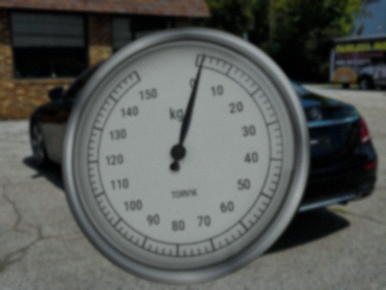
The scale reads 2
